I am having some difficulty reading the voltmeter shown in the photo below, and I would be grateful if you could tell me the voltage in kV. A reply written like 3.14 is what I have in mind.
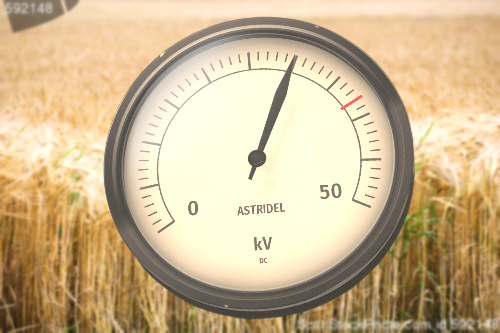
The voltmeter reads 30
